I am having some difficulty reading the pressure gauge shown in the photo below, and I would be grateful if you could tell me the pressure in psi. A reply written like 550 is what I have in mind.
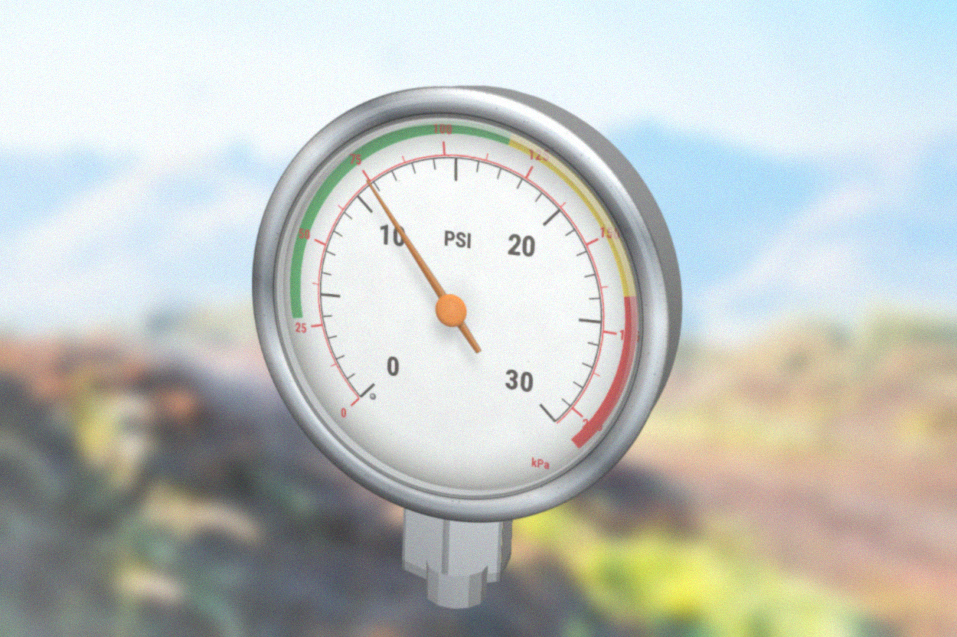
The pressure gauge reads 11
